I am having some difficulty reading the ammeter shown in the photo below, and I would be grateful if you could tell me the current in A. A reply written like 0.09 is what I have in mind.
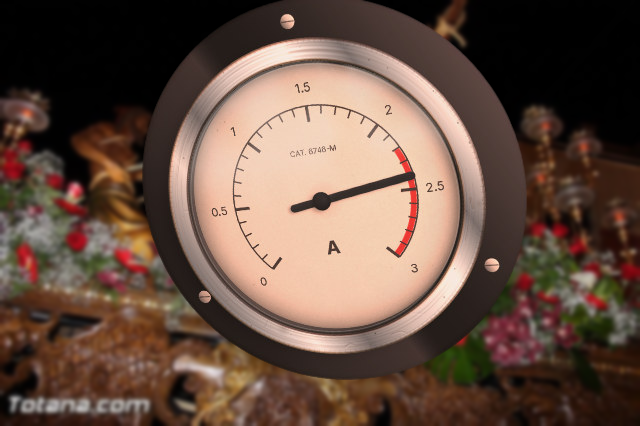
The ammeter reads 2.4
